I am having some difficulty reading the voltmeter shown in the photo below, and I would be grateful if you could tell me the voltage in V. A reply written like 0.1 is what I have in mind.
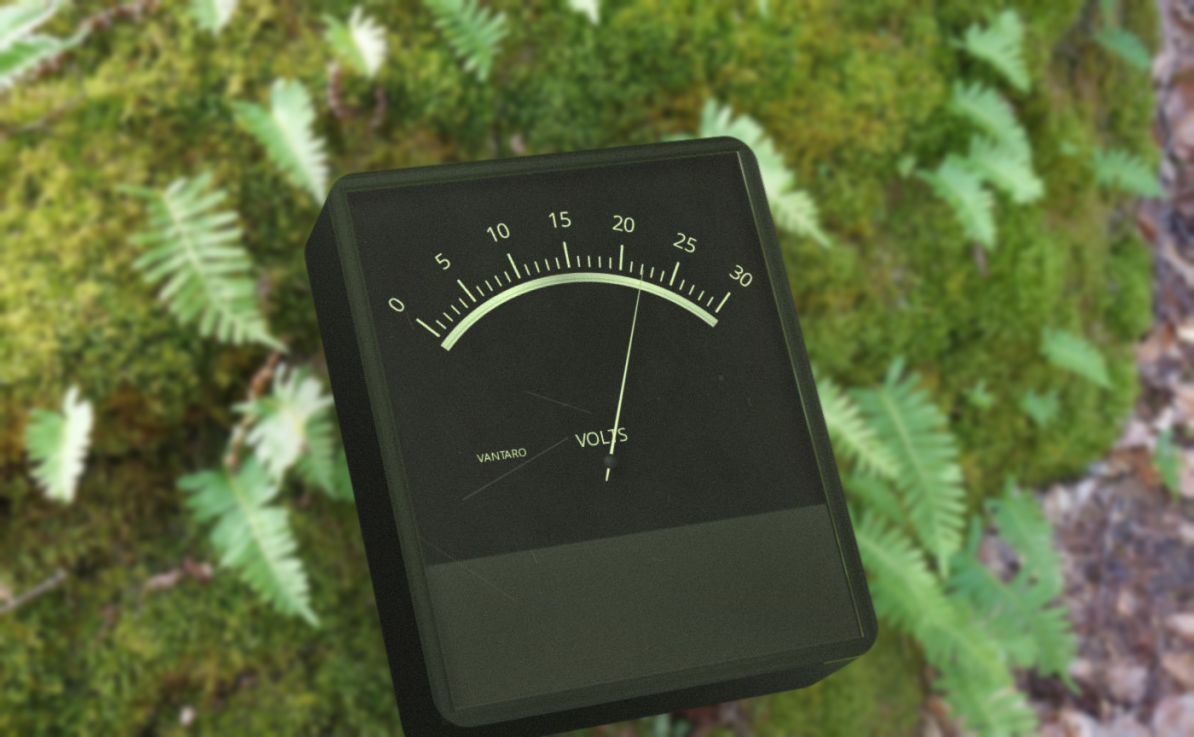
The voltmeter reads 22
